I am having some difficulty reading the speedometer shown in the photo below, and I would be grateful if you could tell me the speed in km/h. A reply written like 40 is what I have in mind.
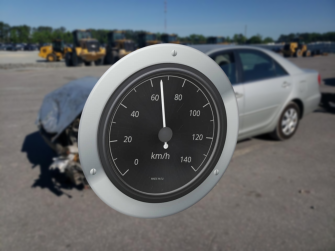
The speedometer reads 65
